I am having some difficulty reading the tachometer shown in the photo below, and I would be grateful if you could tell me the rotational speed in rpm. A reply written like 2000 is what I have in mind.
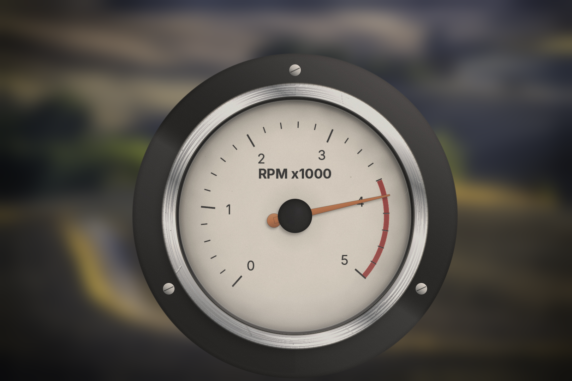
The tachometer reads 4000
